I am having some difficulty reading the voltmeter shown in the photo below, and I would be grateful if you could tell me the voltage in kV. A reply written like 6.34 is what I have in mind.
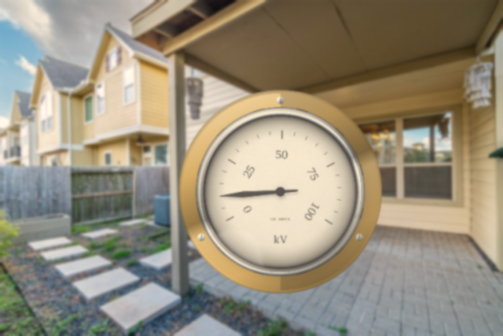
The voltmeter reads 10
